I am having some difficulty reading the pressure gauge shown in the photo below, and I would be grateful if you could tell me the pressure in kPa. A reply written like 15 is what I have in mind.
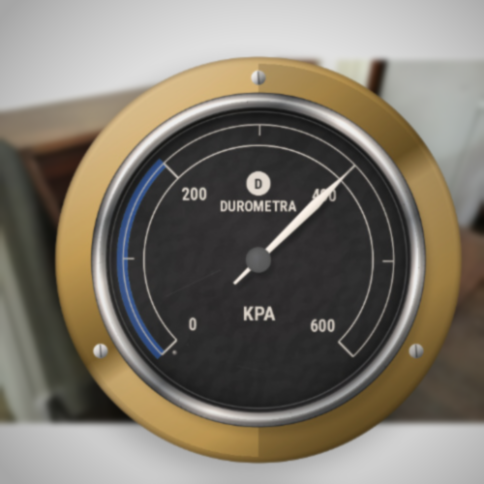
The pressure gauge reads 400
